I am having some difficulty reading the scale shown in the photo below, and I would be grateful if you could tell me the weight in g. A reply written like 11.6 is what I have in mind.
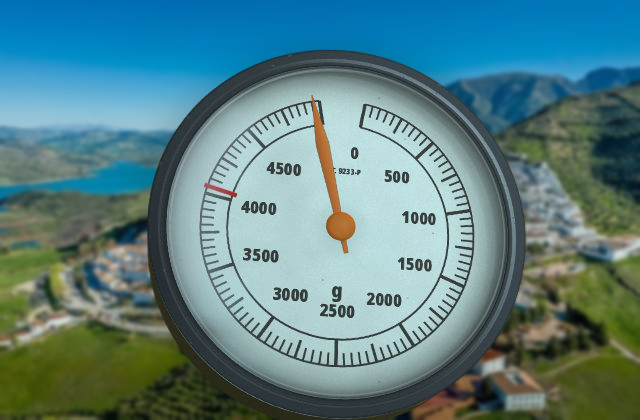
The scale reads 4950
